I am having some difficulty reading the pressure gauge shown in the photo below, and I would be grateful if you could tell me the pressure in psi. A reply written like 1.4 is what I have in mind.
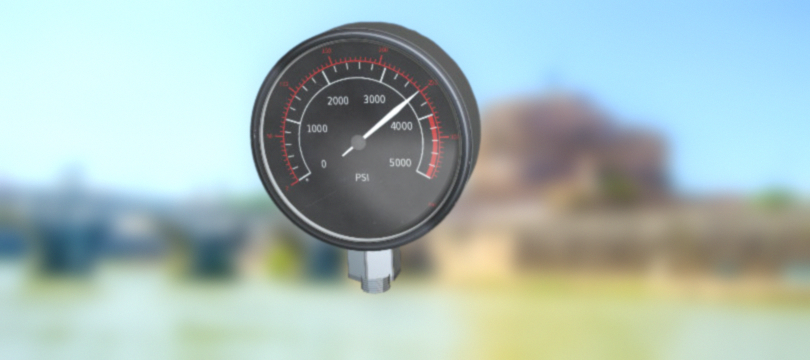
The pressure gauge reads 3600
